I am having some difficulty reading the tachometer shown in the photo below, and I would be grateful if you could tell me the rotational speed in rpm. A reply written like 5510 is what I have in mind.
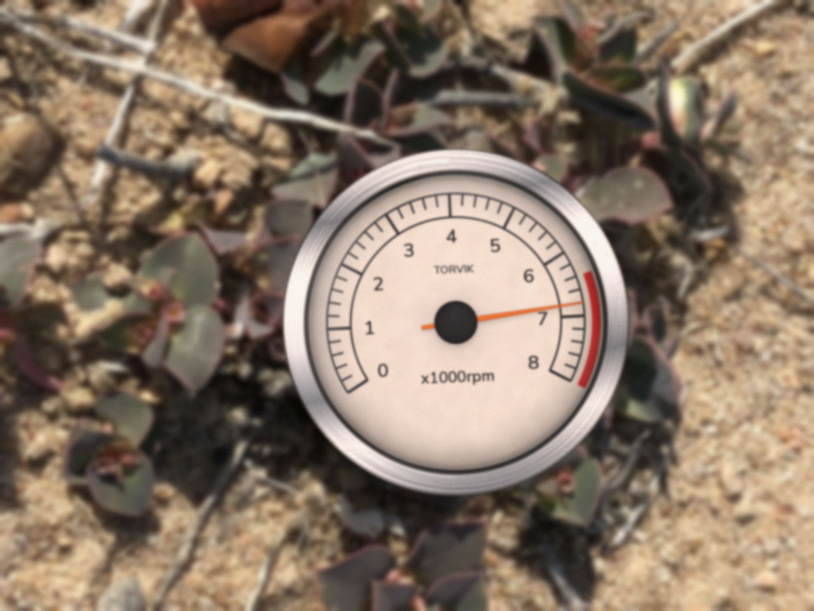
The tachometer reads 6800
